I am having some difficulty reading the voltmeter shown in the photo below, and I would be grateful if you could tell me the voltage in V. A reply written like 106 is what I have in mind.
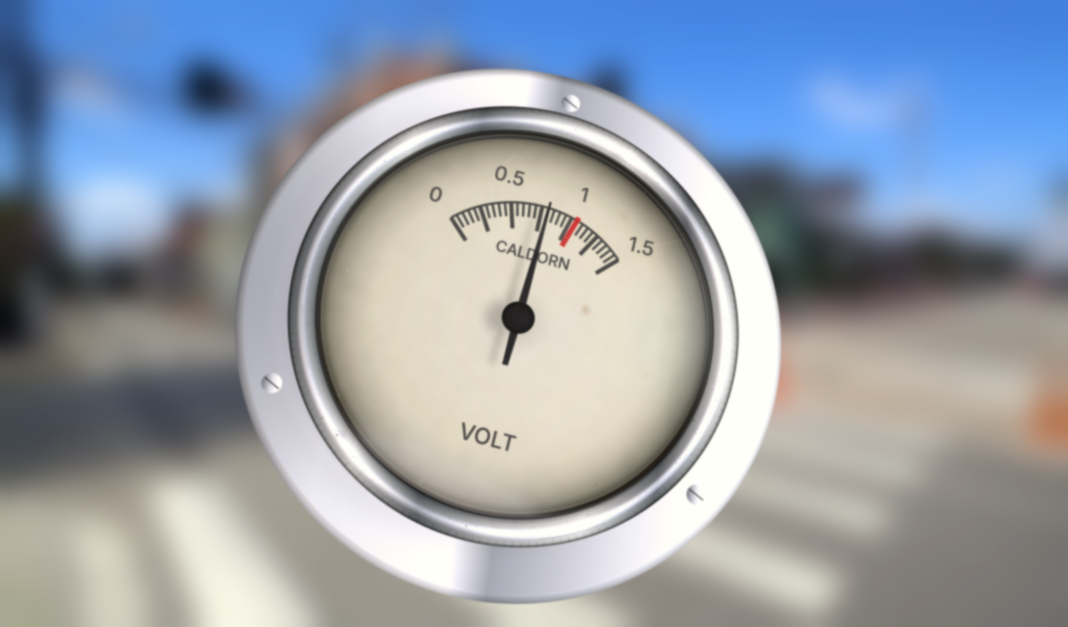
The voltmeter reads 0.8
